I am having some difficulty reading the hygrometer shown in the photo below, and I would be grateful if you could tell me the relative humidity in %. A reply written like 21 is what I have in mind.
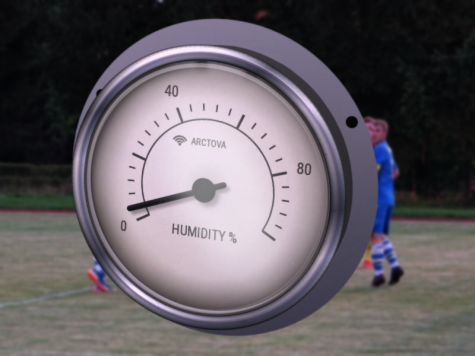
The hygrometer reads 4
